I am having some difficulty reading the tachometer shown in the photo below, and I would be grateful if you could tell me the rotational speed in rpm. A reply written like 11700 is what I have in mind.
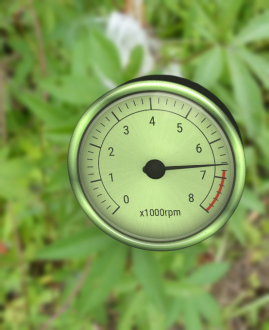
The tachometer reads 6600
